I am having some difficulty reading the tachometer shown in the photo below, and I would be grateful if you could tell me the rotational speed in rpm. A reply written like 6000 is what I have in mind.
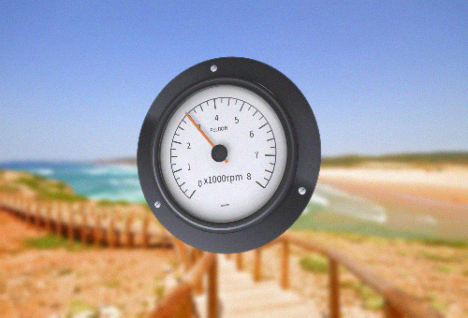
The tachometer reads 3000
